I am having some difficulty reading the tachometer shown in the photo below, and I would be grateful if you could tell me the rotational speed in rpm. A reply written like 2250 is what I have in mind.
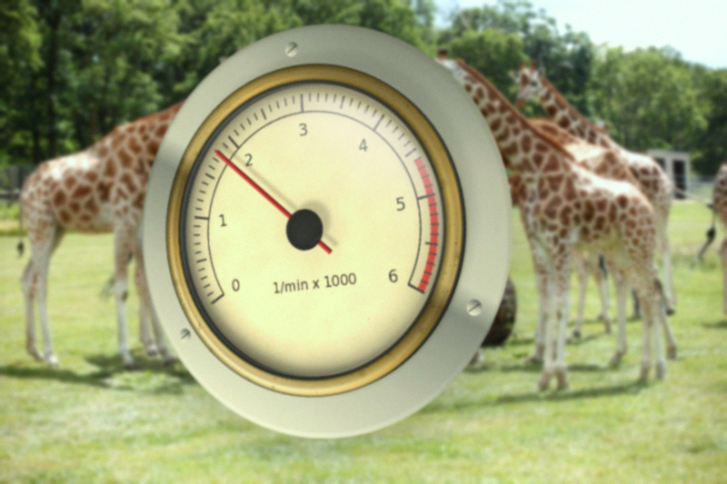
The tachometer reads 1800
